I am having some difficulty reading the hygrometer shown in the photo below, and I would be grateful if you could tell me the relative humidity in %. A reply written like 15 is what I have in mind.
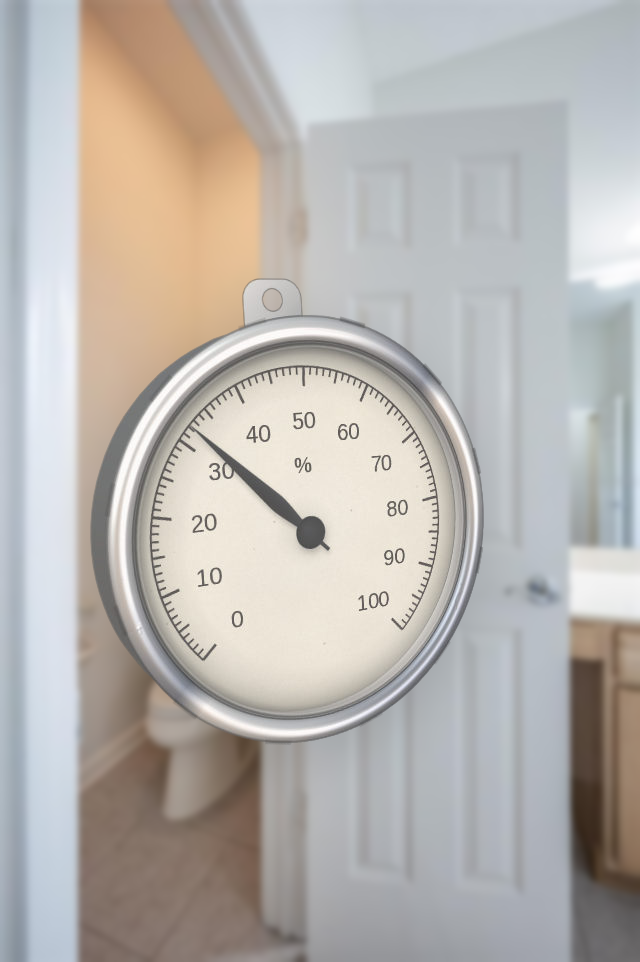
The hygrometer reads 32
